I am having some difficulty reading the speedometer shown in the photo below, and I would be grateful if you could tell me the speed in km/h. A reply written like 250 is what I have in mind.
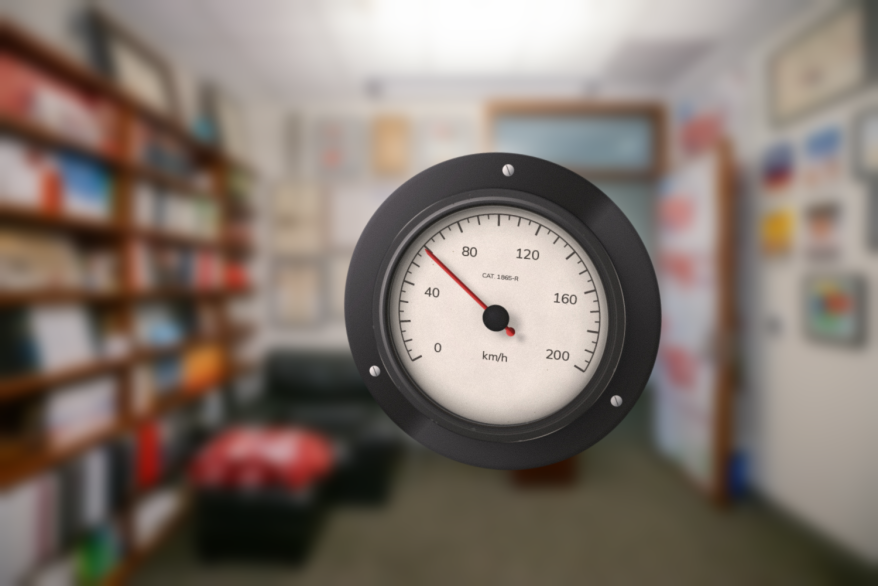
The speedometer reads 60
